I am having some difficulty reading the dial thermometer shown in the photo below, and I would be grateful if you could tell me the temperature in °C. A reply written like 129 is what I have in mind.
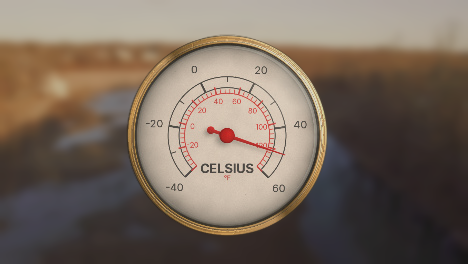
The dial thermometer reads 50
